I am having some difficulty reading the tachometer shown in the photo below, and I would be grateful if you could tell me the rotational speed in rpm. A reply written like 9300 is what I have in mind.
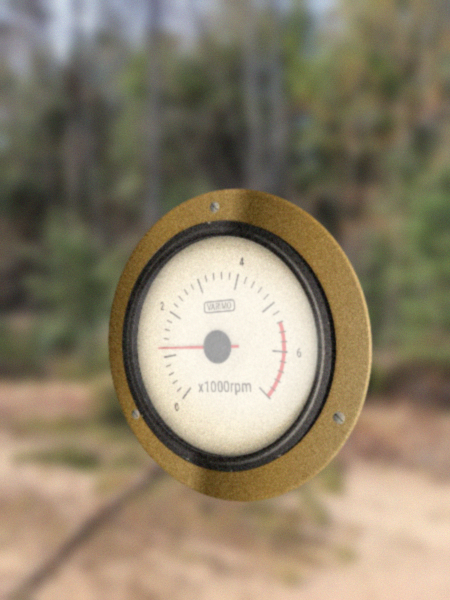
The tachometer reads 1200
